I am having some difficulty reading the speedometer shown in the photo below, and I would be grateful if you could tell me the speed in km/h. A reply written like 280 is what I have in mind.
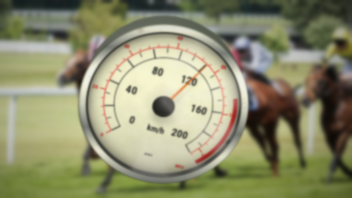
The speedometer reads 120
